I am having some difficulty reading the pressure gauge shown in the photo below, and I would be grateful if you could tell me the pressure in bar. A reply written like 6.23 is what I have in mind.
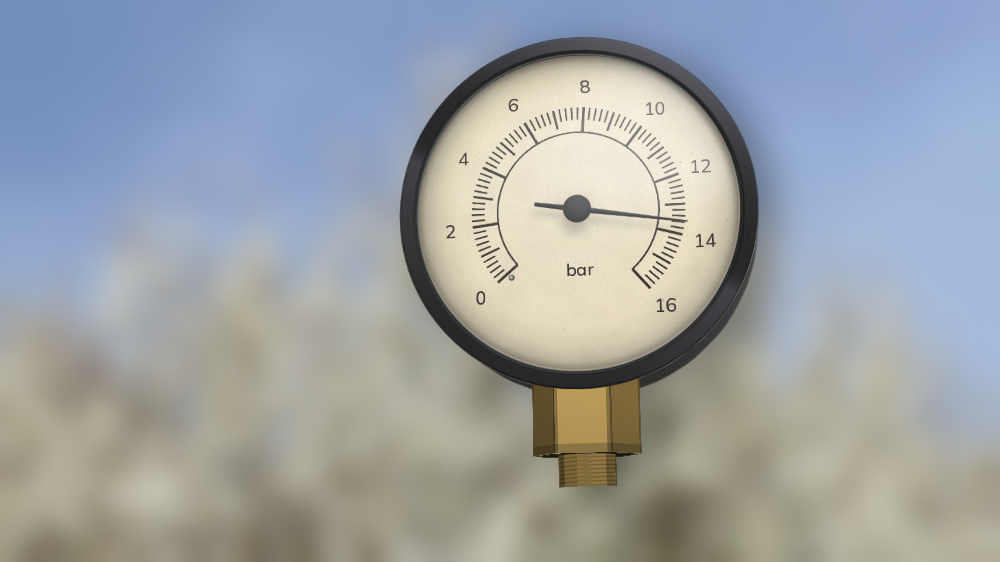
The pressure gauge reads 13.6
